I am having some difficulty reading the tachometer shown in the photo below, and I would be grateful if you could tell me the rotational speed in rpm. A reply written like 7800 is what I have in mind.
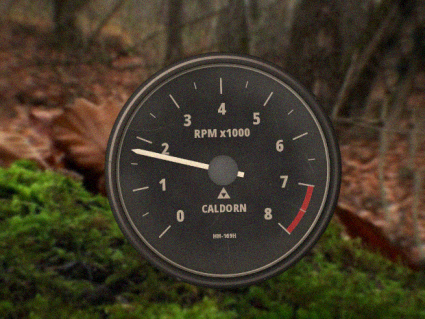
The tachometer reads 1750
